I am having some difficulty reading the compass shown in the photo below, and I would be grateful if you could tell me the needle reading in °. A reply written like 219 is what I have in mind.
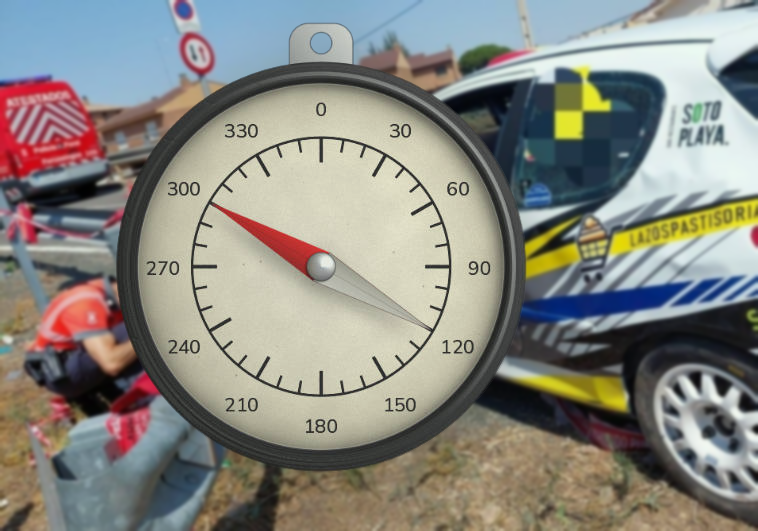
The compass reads 300
